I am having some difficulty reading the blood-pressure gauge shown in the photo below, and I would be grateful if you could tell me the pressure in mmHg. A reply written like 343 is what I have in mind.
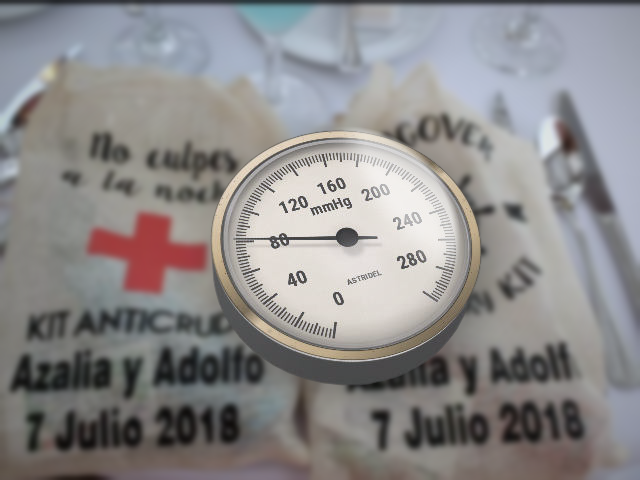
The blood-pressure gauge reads 80
